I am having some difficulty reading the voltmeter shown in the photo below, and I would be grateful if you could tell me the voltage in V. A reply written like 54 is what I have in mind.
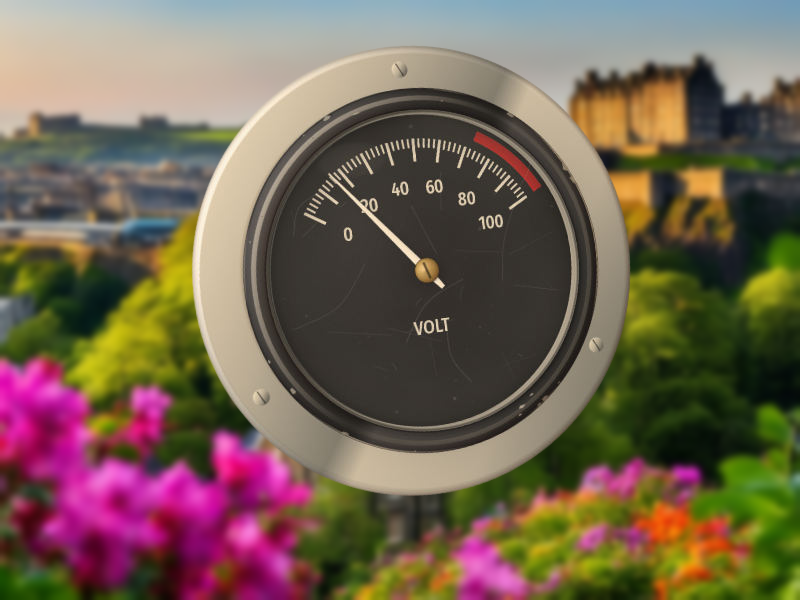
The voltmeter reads 16
